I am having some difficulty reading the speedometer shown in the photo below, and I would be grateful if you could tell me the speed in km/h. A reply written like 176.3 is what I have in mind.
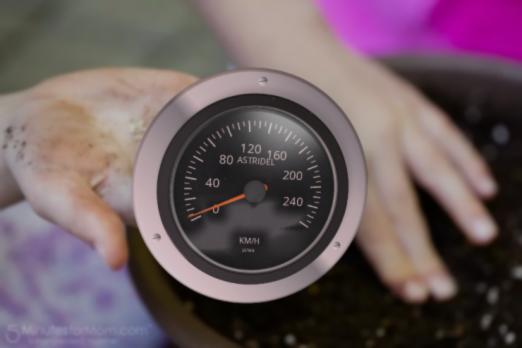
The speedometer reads 5
